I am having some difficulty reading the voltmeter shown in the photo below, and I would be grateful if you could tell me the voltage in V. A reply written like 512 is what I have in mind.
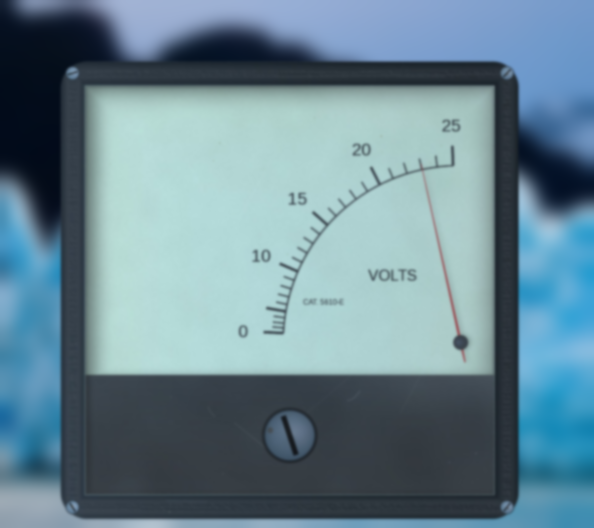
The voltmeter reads 23
